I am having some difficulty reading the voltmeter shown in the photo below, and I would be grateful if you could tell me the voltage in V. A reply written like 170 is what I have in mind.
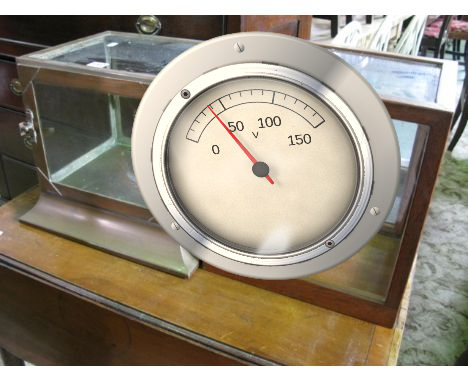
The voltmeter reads 40
